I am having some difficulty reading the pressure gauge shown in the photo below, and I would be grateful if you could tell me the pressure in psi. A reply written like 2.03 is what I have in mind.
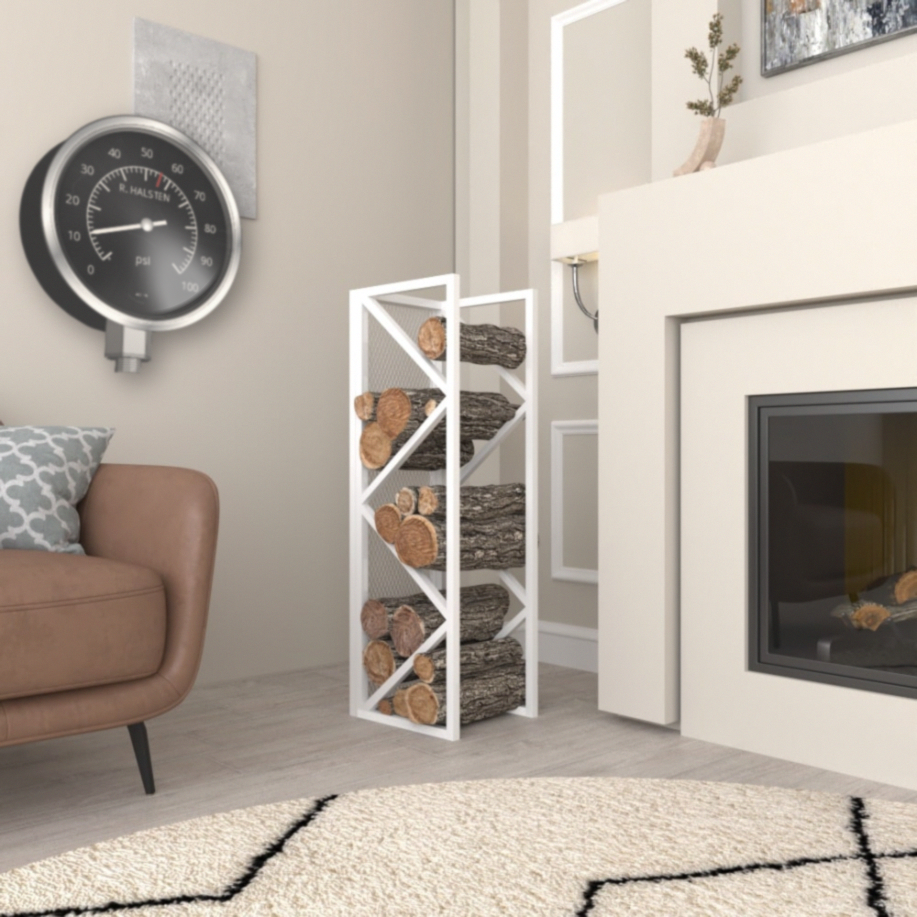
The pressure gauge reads 10
